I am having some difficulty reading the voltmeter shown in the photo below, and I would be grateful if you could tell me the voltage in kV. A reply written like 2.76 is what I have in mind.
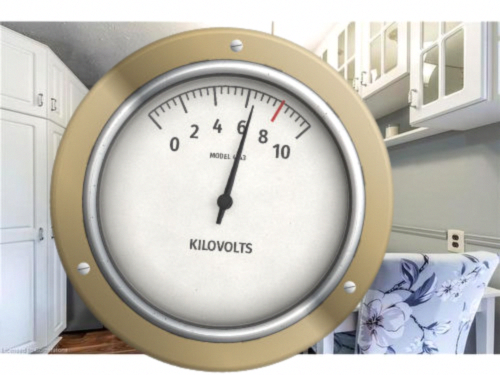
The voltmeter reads 6.4
